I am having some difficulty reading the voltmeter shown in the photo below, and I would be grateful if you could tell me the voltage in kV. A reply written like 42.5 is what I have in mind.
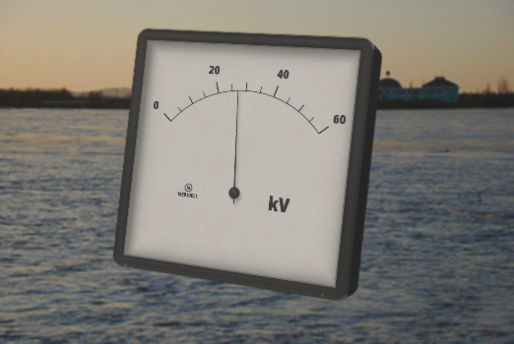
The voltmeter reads 27.5
